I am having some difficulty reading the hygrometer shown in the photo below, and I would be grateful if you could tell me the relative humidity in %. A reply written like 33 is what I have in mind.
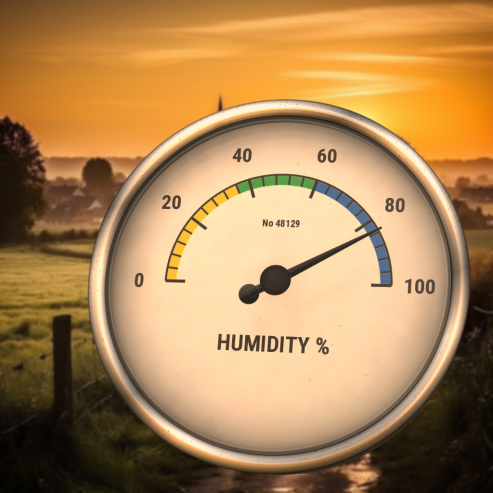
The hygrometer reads 84
